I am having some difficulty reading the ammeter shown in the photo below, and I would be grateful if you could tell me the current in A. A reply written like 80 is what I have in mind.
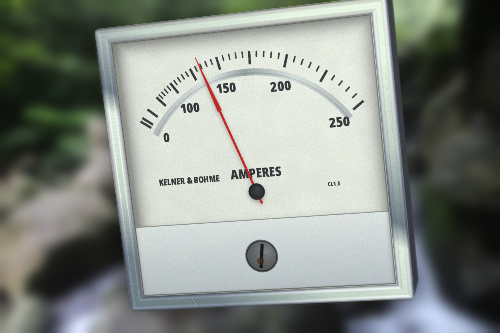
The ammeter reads 135
